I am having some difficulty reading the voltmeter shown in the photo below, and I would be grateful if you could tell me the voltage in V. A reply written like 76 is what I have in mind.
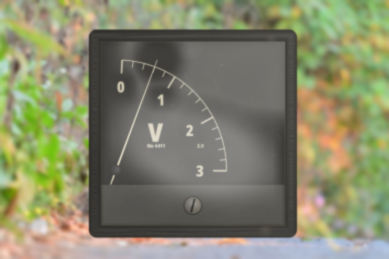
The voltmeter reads 0.6
